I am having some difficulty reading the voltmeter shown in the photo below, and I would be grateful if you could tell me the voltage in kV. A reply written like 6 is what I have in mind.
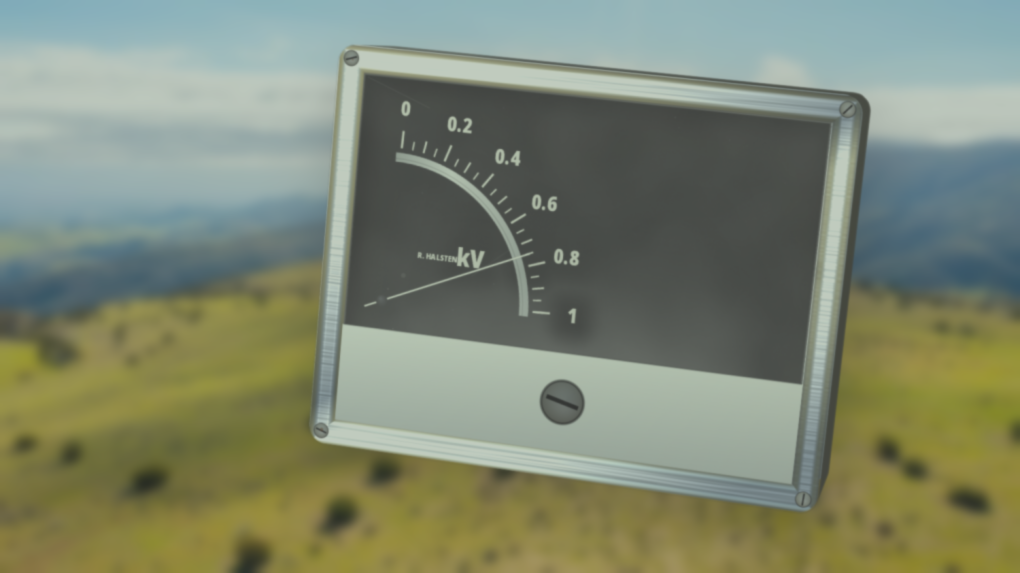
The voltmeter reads 0.75
